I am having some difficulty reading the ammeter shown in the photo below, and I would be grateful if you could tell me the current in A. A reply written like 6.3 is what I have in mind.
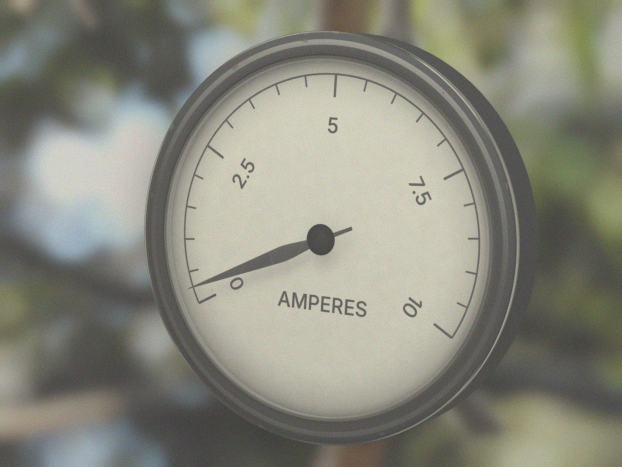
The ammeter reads 0.25
